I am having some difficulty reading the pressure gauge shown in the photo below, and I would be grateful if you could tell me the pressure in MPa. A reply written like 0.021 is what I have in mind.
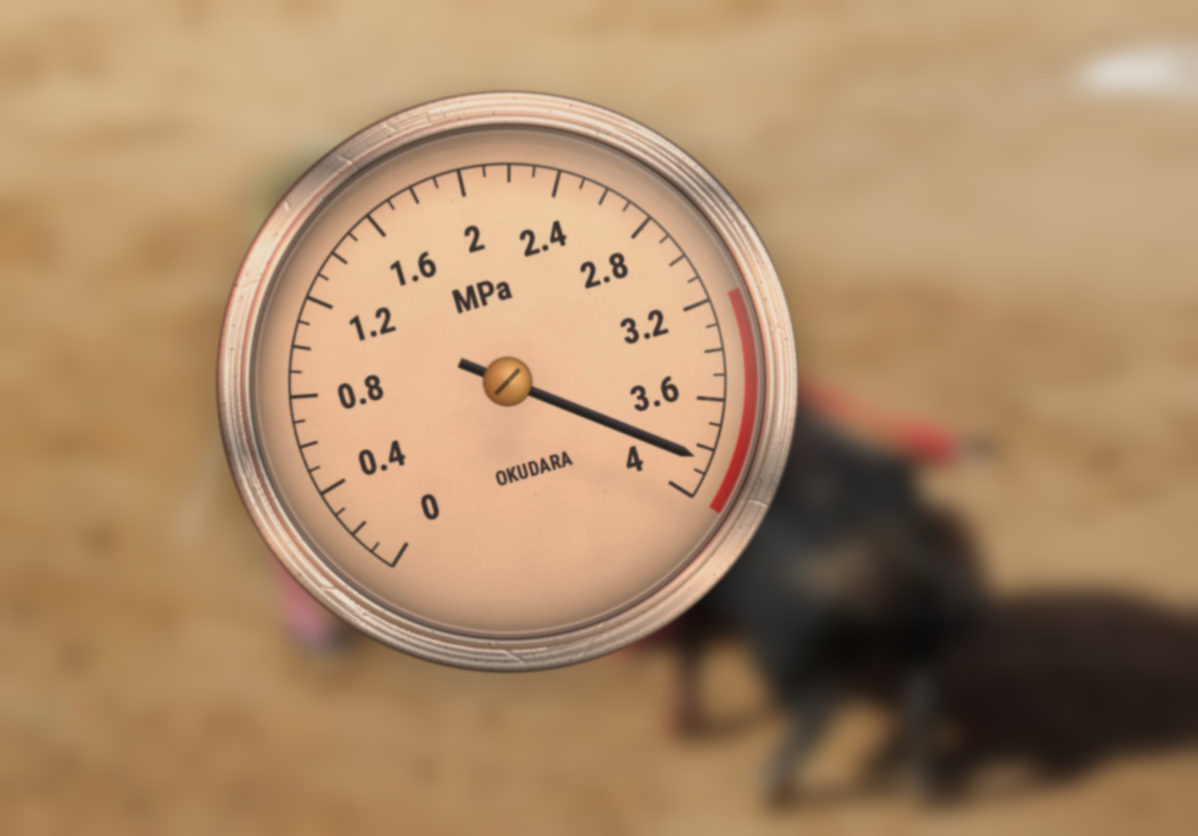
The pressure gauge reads 3.85
